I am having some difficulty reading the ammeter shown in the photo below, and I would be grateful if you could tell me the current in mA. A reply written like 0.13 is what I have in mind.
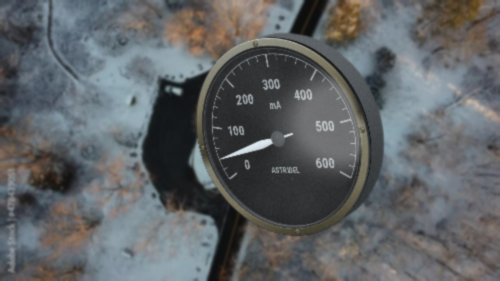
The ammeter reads 40
